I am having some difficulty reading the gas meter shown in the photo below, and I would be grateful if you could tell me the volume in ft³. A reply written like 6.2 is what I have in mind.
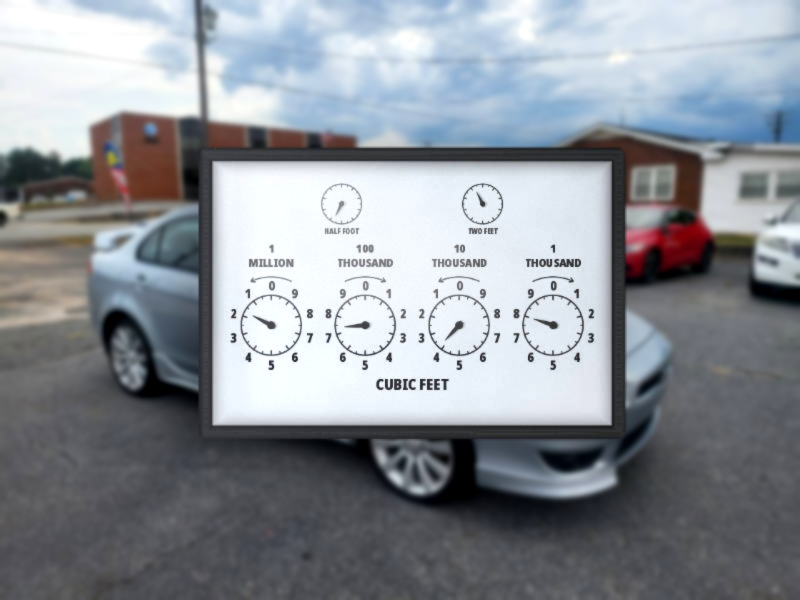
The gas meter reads 173800
